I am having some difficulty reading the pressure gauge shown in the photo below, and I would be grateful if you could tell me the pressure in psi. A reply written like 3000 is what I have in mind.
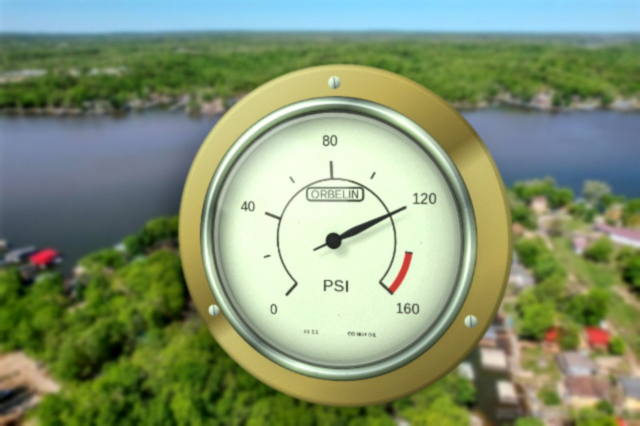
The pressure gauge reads 120
